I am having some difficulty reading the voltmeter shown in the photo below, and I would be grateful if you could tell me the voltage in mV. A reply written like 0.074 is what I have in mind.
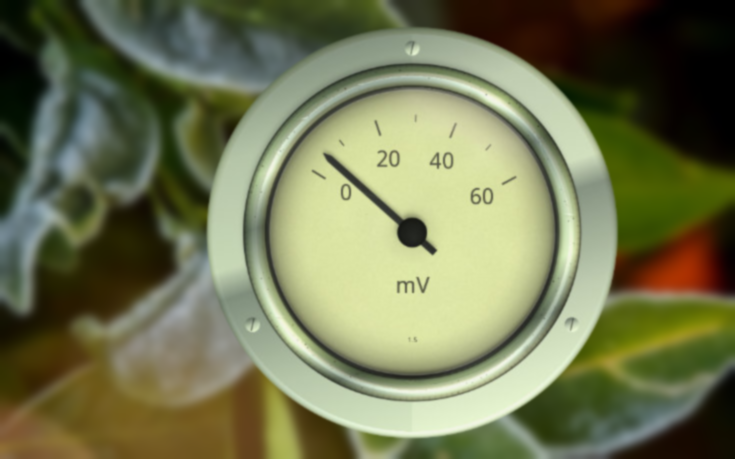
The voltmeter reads 5
